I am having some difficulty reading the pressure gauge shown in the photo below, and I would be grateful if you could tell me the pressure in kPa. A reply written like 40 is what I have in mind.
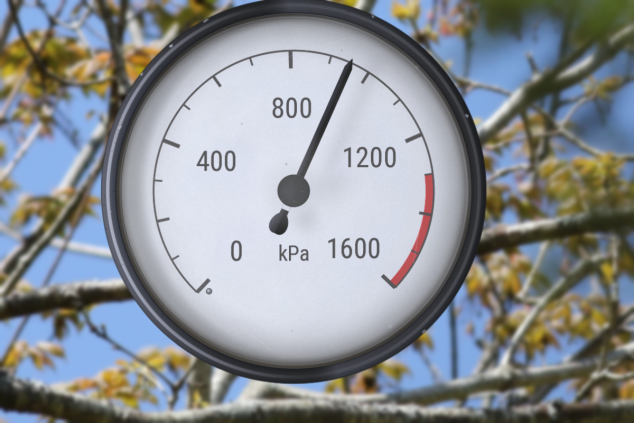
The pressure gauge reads 950
